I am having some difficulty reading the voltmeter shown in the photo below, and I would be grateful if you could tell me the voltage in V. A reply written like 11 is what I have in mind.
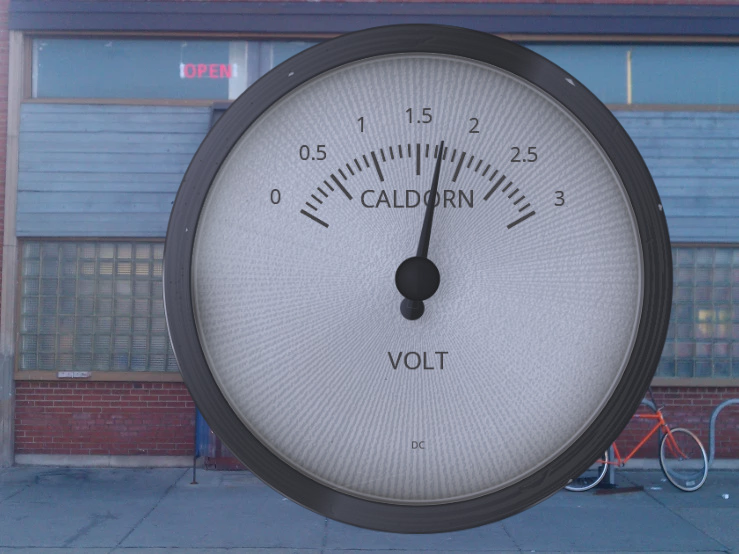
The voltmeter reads 1.75
